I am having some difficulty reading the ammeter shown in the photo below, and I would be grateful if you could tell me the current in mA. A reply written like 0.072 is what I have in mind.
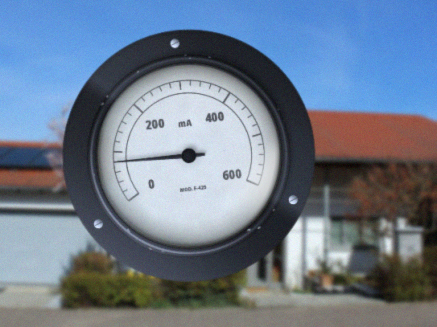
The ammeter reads 80
